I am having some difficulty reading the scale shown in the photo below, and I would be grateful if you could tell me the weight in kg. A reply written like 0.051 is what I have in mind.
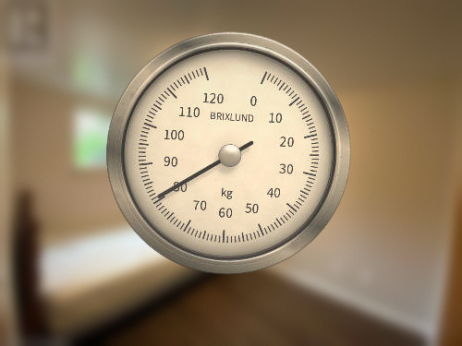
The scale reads 81
